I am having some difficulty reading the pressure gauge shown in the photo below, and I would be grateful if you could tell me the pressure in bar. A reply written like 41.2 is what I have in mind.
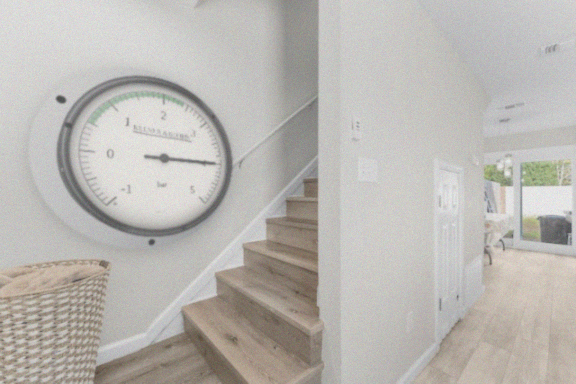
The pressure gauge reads 4
